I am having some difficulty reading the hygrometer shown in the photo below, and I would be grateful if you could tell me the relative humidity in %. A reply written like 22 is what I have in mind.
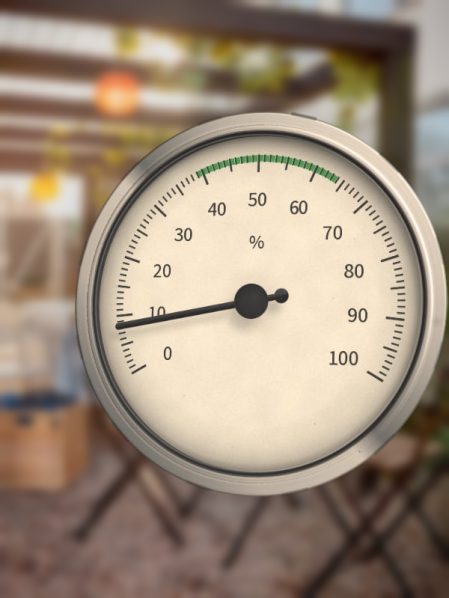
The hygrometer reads 8
